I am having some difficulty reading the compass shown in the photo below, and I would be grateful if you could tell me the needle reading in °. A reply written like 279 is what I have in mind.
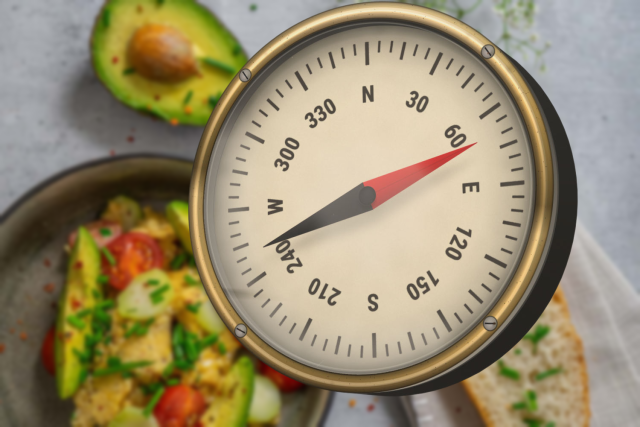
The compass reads 70
